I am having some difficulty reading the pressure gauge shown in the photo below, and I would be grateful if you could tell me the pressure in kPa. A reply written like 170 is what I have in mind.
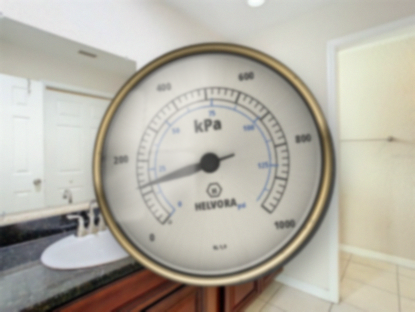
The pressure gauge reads 120
